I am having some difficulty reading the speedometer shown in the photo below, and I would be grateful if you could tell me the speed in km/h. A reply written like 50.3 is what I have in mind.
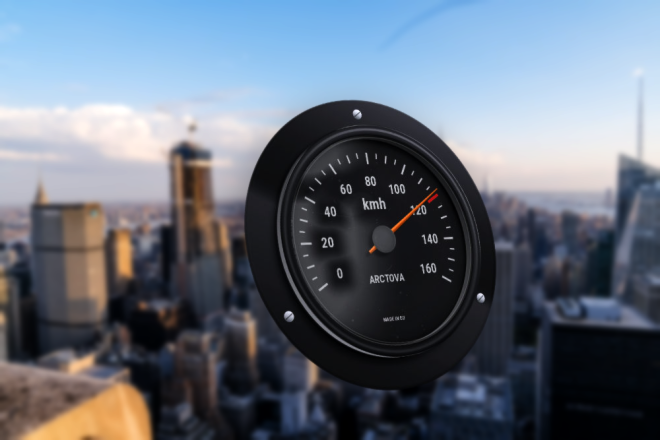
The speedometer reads 117.5
